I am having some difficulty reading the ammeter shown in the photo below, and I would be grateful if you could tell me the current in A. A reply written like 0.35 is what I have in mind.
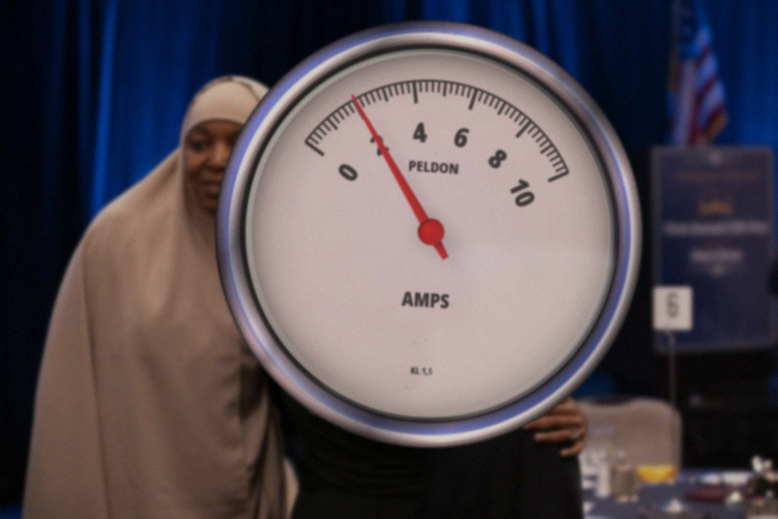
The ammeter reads 2
